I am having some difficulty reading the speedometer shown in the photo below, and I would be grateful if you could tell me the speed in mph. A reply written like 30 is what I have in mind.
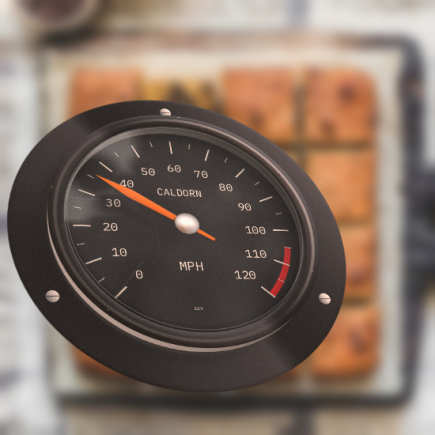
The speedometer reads 35
